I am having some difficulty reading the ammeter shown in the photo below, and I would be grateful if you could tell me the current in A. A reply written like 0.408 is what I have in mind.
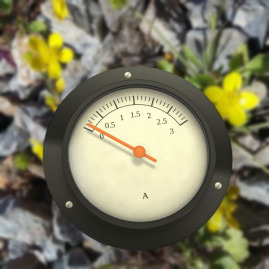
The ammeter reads 0.1
